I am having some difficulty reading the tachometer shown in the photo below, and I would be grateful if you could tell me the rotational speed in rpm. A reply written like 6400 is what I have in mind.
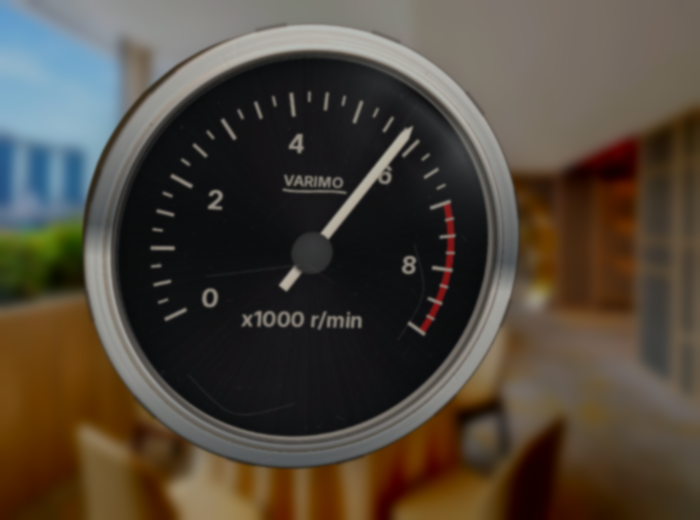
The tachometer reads 5750
